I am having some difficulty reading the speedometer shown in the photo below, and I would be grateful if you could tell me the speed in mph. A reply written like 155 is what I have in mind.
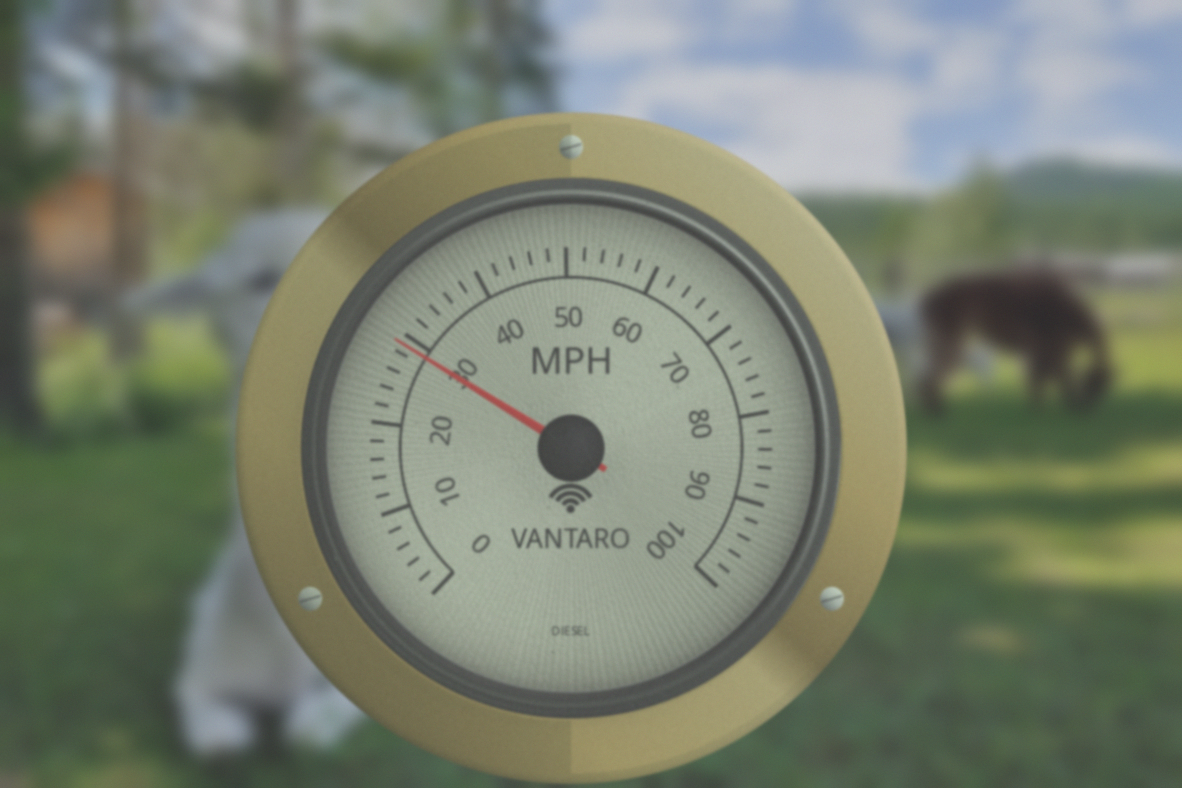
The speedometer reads 29
